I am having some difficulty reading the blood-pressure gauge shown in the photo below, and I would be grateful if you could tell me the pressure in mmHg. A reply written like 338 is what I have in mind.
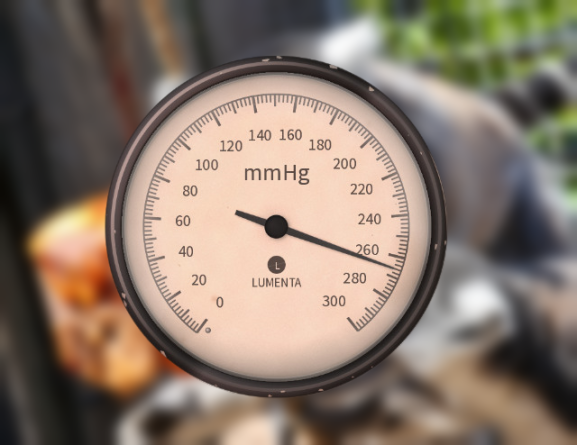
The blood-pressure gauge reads 266
